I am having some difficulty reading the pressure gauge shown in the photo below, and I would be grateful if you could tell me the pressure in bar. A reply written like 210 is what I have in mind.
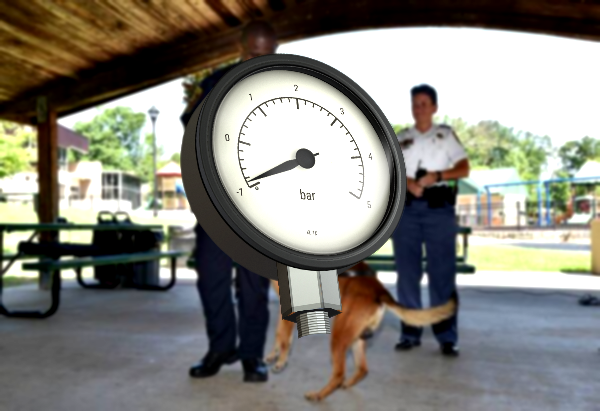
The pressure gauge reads -0.9
